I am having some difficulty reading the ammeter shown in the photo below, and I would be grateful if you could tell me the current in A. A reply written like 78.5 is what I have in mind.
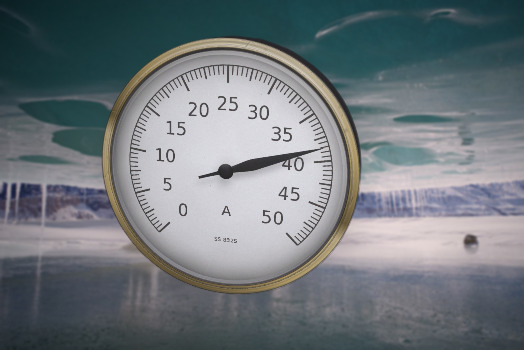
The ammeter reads 38.5
